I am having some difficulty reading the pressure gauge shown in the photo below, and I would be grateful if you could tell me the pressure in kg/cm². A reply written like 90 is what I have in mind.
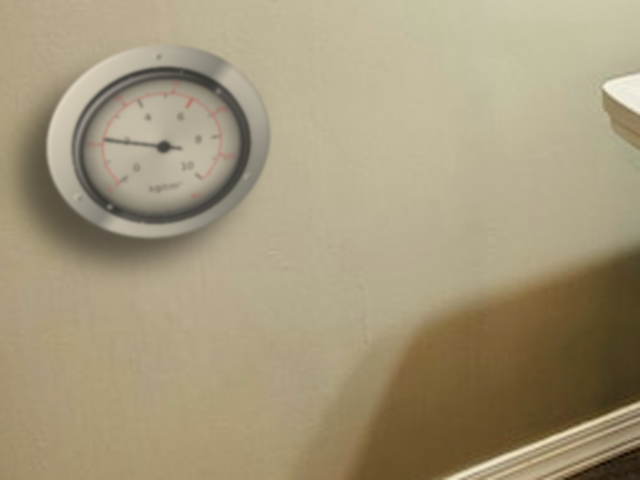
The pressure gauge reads 2
